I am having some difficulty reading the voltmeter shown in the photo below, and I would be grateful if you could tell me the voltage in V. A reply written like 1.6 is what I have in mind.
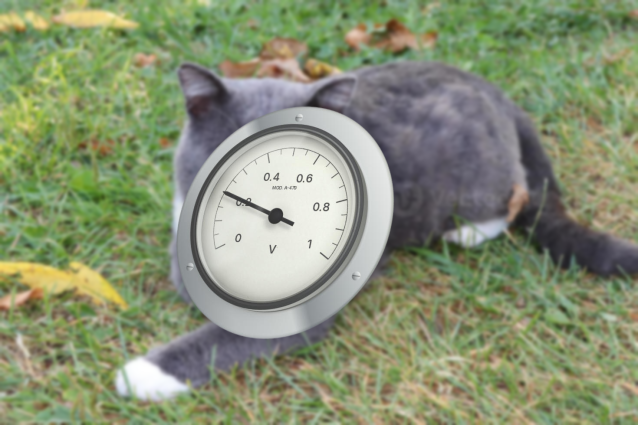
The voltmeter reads 0.2
